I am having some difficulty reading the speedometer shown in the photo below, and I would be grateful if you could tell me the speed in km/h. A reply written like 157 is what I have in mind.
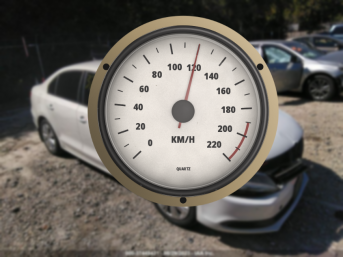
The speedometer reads 120
